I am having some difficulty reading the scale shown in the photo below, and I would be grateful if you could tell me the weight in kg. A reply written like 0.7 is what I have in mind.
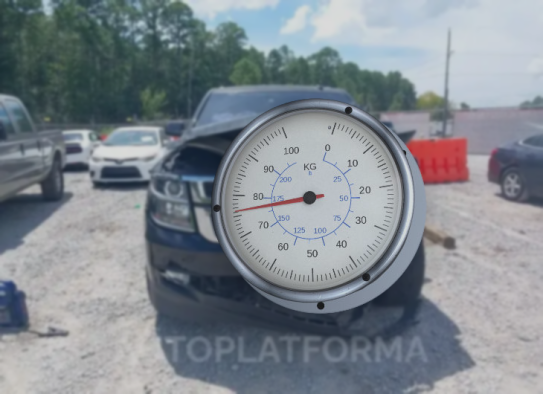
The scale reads 76
